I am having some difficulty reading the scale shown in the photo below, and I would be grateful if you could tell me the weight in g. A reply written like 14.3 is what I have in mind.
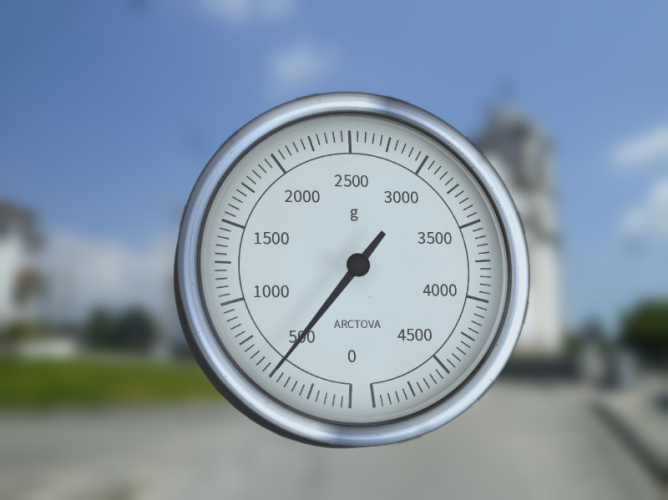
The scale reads 500
